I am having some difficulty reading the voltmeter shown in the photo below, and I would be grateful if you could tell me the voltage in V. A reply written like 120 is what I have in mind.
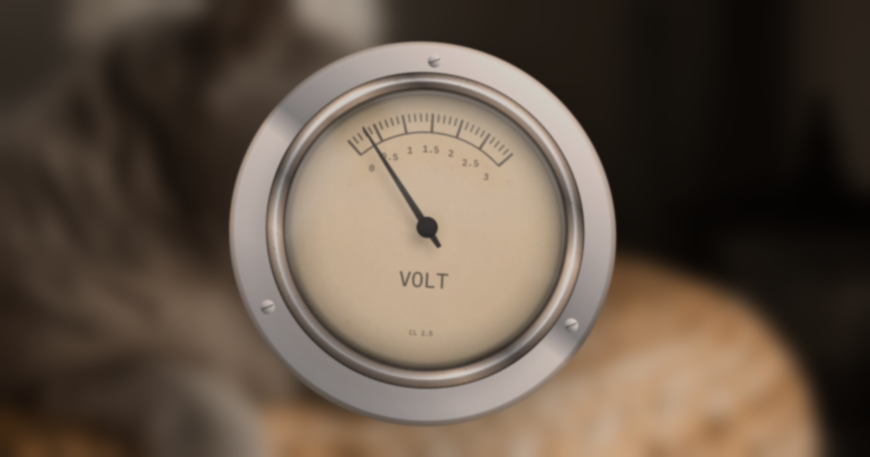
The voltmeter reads 0.3
